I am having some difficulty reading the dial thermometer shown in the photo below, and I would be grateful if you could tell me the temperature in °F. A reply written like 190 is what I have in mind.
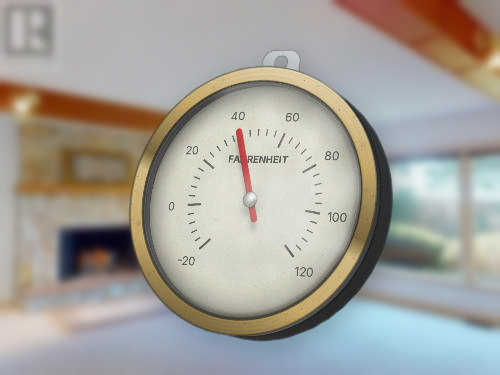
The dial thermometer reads 40
